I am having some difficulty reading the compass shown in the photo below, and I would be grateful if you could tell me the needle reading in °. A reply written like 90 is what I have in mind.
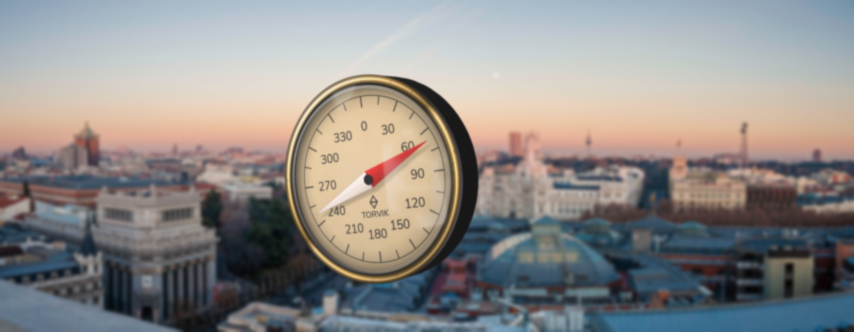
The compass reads 67.5
